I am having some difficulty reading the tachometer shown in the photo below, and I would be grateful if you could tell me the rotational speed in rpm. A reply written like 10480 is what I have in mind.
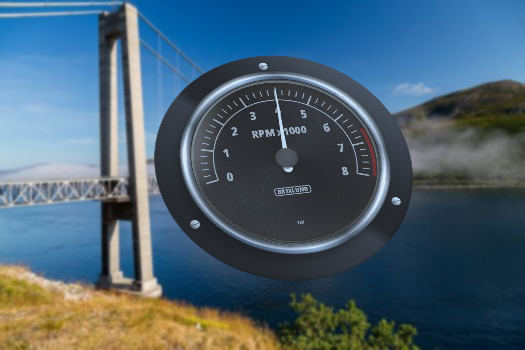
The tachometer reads 4000
